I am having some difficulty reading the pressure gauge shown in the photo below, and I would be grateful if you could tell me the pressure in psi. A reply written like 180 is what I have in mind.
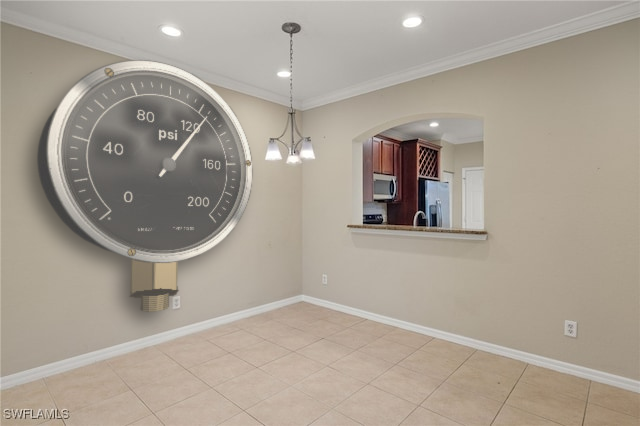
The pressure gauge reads 125
